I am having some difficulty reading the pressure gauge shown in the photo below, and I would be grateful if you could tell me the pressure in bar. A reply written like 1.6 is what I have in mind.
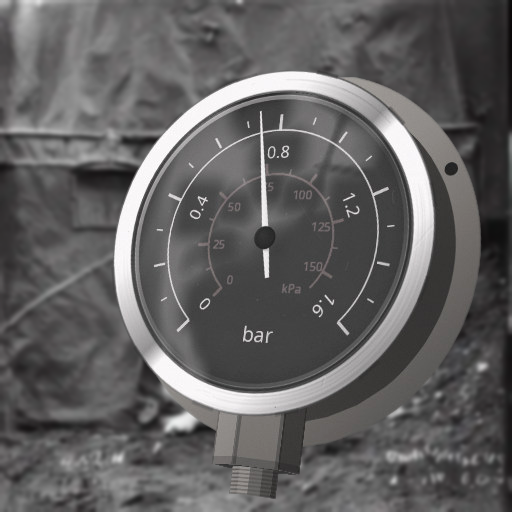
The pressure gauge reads 0.75
